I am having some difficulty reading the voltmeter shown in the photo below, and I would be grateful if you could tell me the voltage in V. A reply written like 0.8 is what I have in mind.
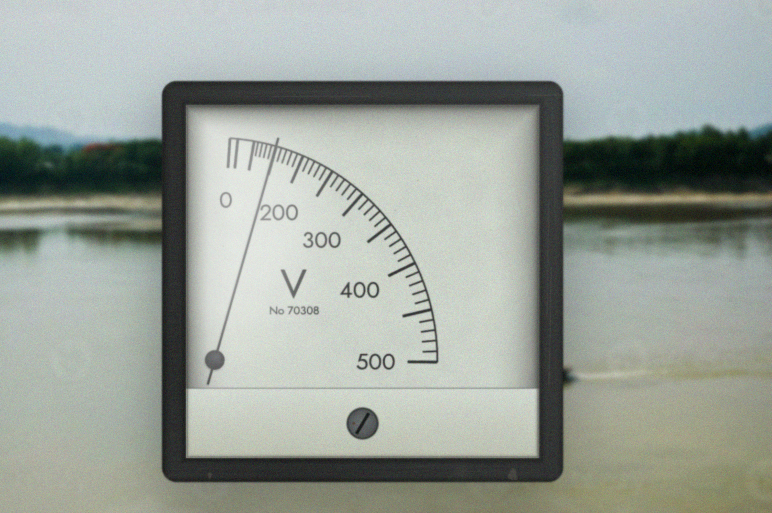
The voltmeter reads 150
